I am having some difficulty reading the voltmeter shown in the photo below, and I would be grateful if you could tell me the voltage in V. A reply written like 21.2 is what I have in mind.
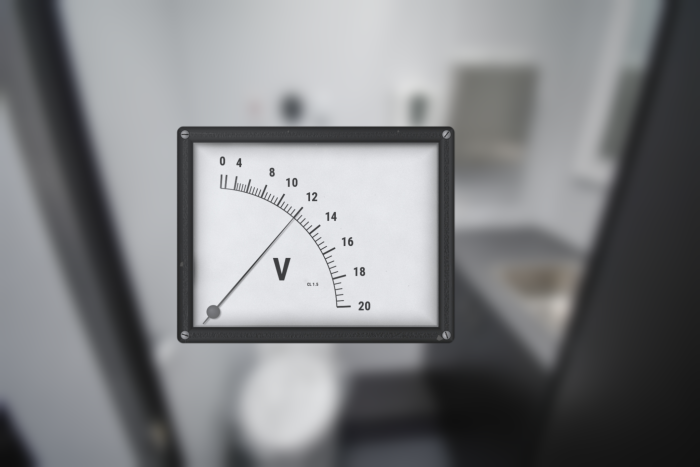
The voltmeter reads 12
